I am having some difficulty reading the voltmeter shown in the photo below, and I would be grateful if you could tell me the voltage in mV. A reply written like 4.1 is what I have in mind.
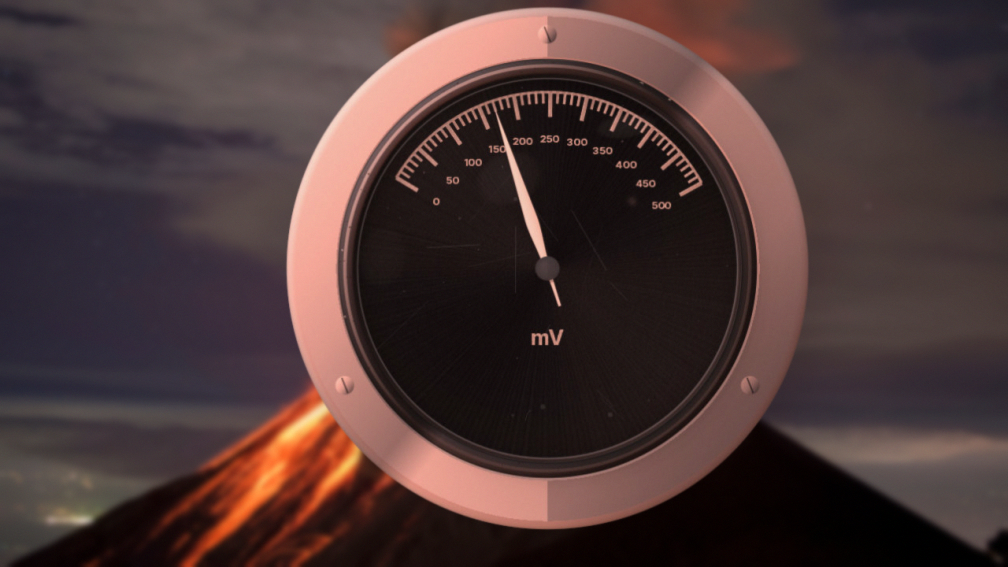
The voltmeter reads 170
